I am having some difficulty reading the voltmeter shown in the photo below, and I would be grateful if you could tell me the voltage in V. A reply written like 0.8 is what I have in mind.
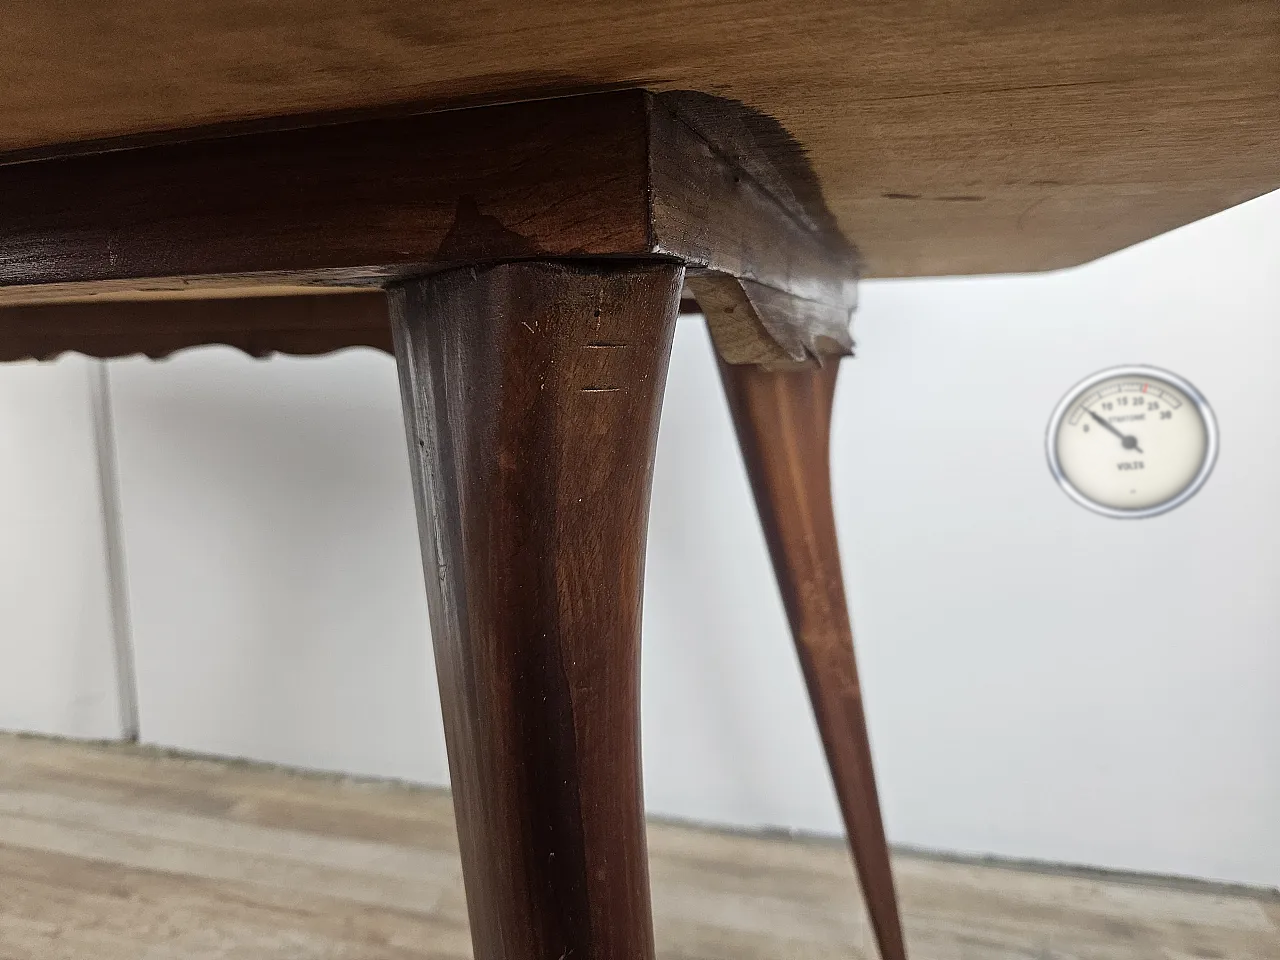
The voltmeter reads 5
